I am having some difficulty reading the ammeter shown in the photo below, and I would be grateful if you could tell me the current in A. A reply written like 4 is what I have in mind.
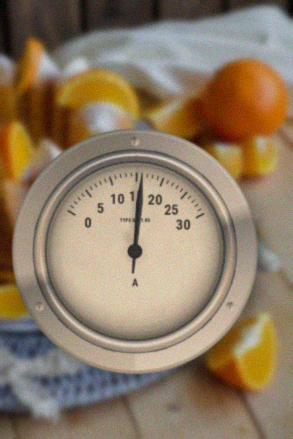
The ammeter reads 16
